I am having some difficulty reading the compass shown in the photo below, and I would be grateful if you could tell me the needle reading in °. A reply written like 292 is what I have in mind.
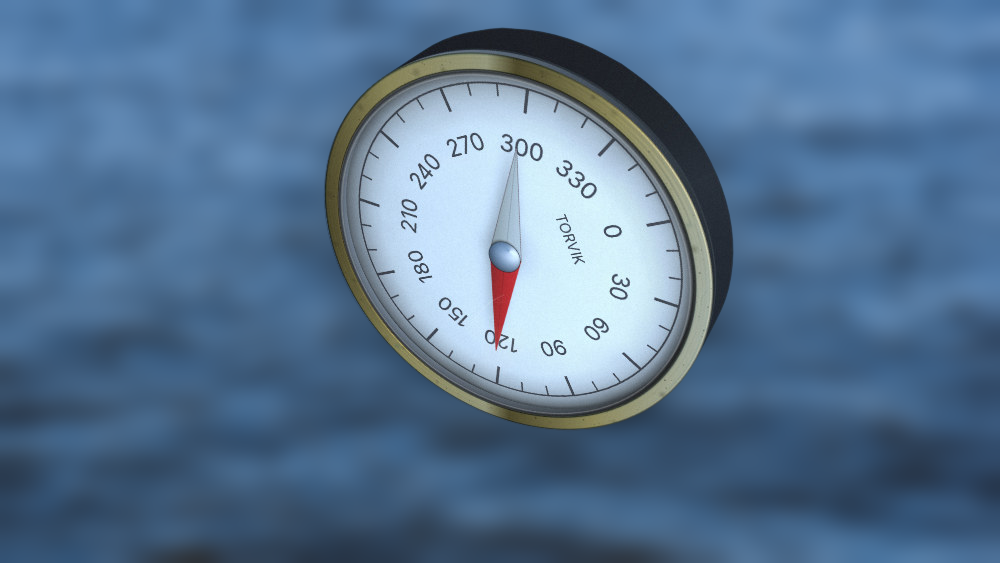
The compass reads 120
